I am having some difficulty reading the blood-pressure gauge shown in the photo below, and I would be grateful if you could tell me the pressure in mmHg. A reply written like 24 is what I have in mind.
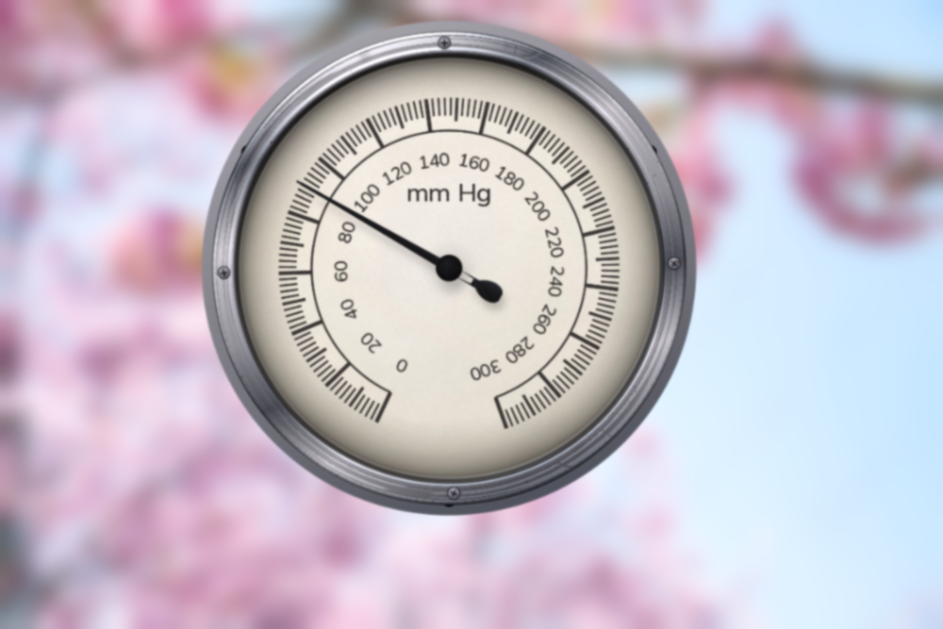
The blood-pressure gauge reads 90
